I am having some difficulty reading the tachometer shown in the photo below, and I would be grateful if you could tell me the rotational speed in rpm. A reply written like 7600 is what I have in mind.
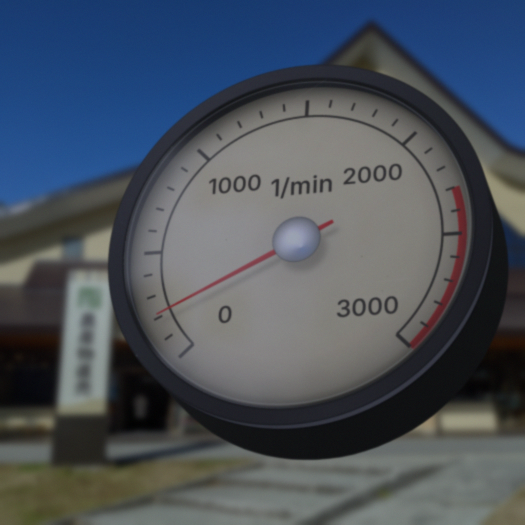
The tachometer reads 200
